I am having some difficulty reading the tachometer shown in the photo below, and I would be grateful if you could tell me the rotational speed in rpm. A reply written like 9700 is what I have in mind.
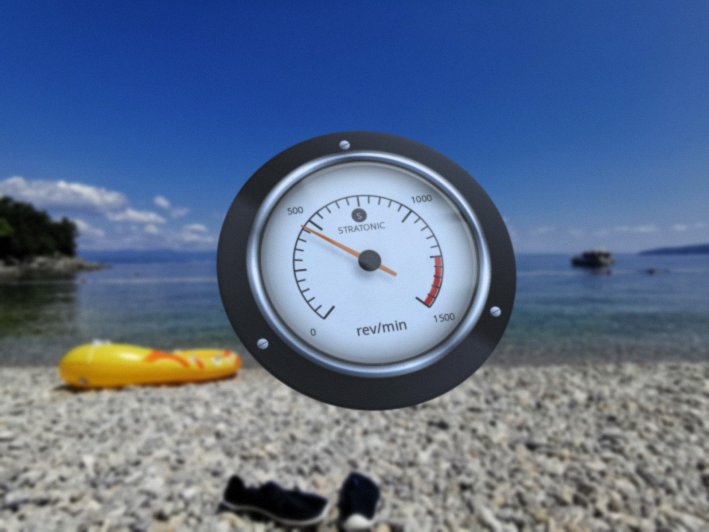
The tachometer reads 450
